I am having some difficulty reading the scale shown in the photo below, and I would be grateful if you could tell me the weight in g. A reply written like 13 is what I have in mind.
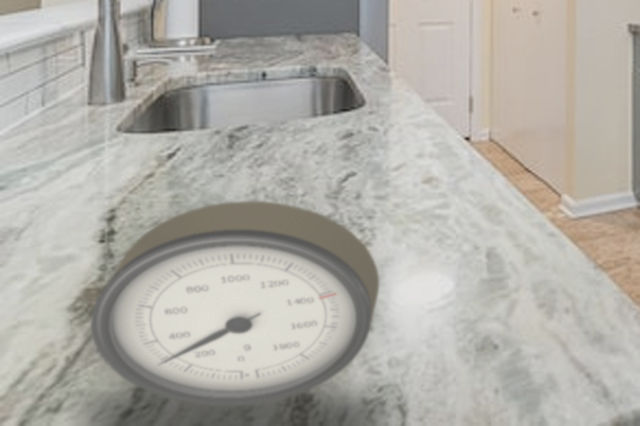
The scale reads 300
